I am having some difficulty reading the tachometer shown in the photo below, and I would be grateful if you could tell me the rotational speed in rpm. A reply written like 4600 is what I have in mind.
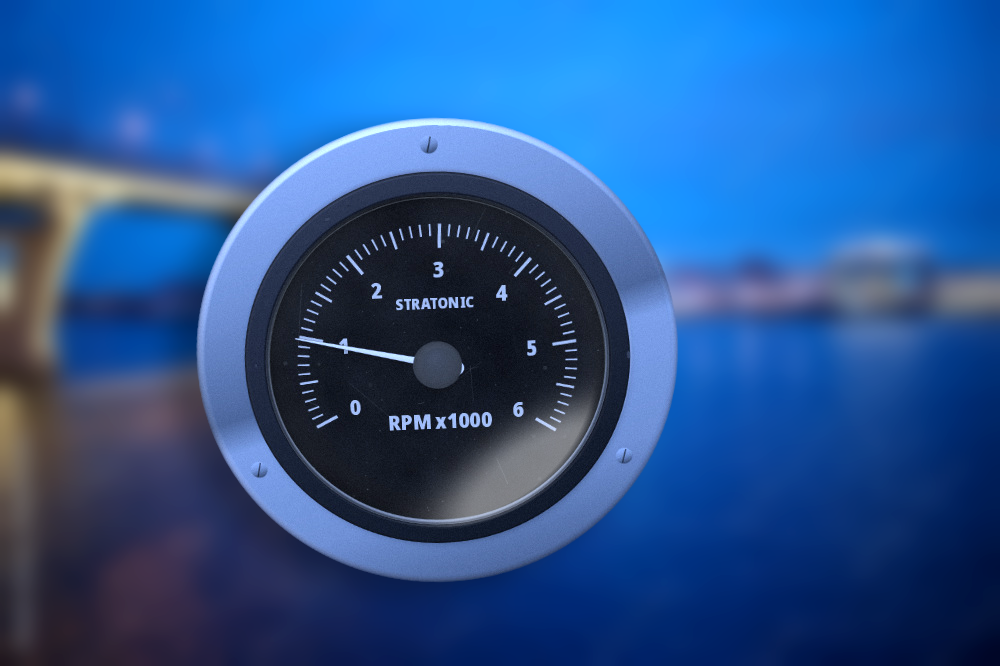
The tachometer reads 1000
